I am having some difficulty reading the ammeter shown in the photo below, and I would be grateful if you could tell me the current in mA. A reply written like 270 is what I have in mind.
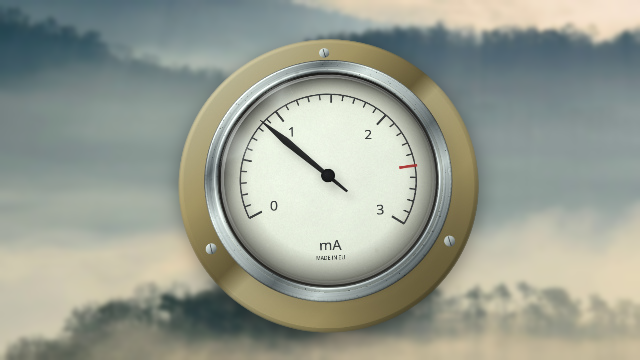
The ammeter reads 0.85
